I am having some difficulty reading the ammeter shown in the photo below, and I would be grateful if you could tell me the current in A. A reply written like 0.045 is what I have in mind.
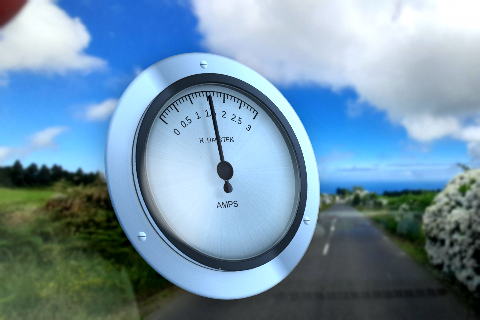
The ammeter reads 1.5
